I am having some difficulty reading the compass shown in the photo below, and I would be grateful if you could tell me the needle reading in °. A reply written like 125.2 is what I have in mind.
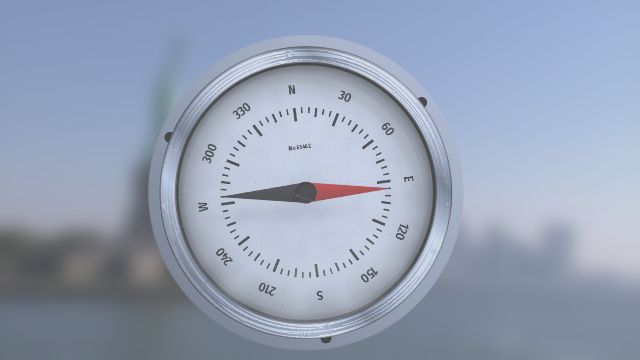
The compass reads 95
